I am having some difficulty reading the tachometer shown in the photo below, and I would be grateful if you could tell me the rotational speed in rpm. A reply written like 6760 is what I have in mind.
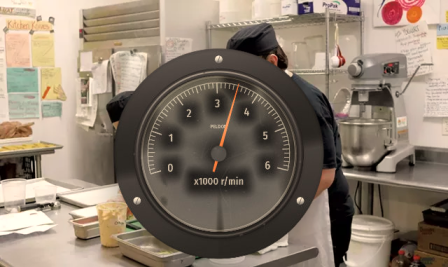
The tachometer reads 3500
